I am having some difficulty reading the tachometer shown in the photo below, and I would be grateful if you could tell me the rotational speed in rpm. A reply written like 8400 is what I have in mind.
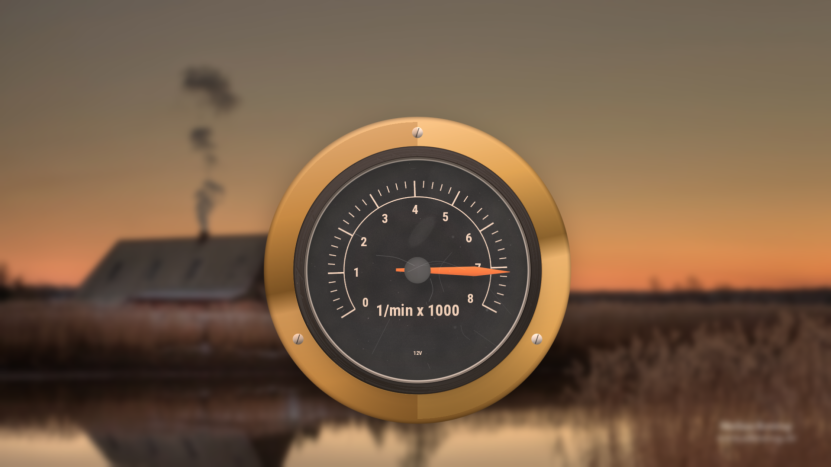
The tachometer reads 7100
